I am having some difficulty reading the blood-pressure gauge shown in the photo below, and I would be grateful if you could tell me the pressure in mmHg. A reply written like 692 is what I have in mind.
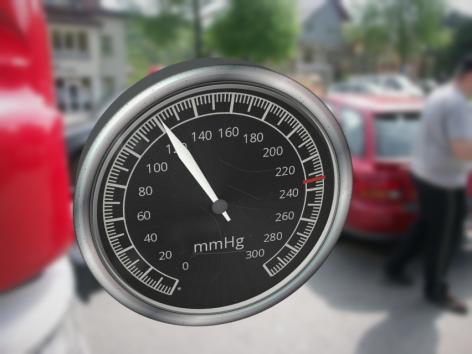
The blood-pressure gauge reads 122
